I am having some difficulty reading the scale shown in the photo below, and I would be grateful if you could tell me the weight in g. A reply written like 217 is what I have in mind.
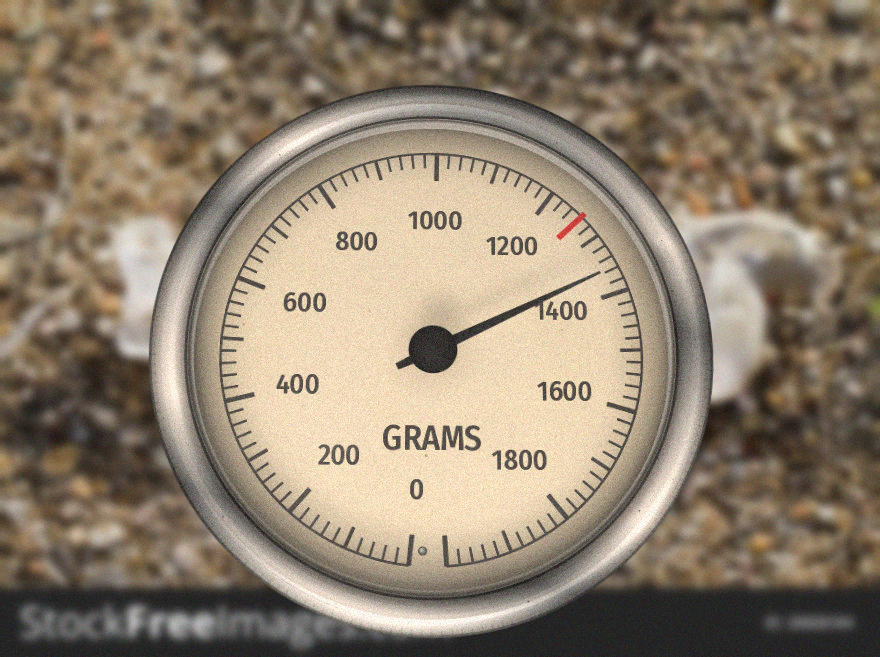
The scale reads 1360
